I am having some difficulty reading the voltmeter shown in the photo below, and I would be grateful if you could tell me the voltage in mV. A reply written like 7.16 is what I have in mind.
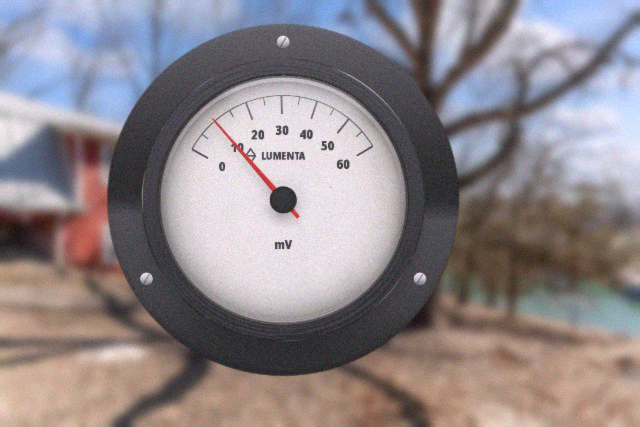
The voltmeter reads 10
